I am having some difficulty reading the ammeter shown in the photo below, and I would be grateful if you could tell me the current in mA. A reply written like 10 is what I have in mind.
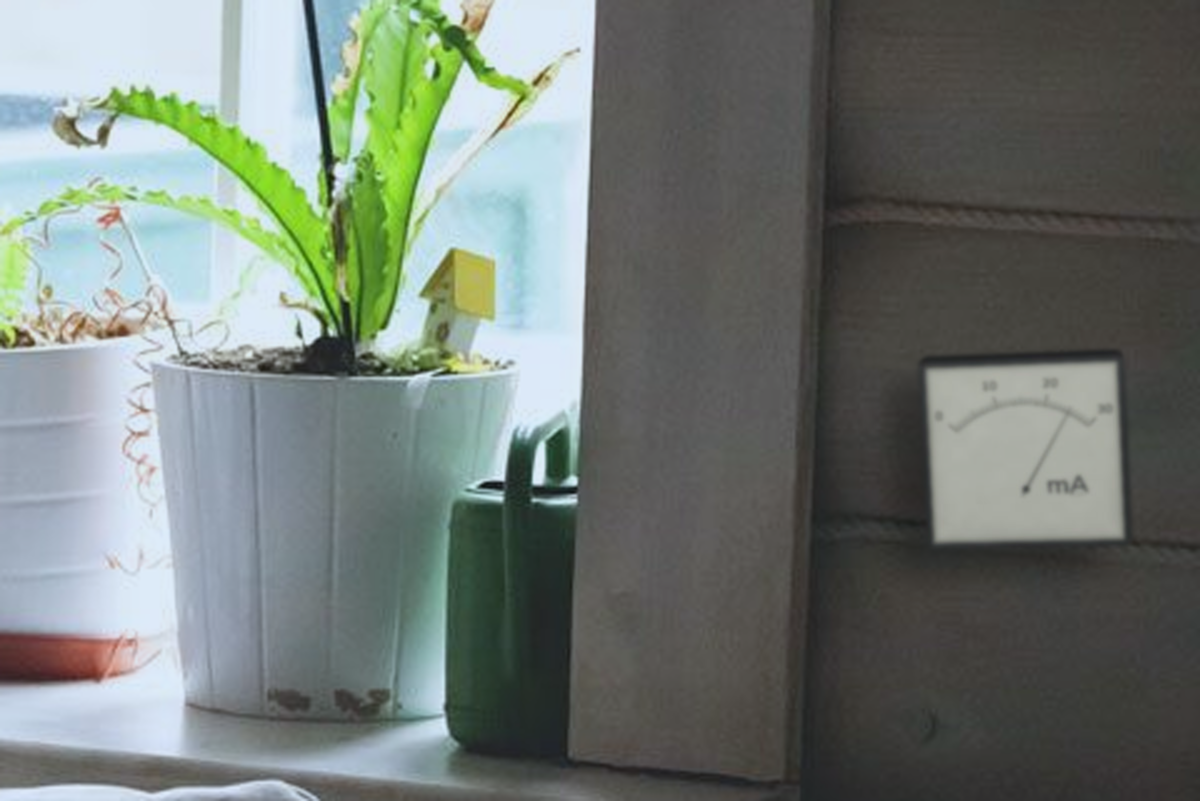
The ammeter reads 25
